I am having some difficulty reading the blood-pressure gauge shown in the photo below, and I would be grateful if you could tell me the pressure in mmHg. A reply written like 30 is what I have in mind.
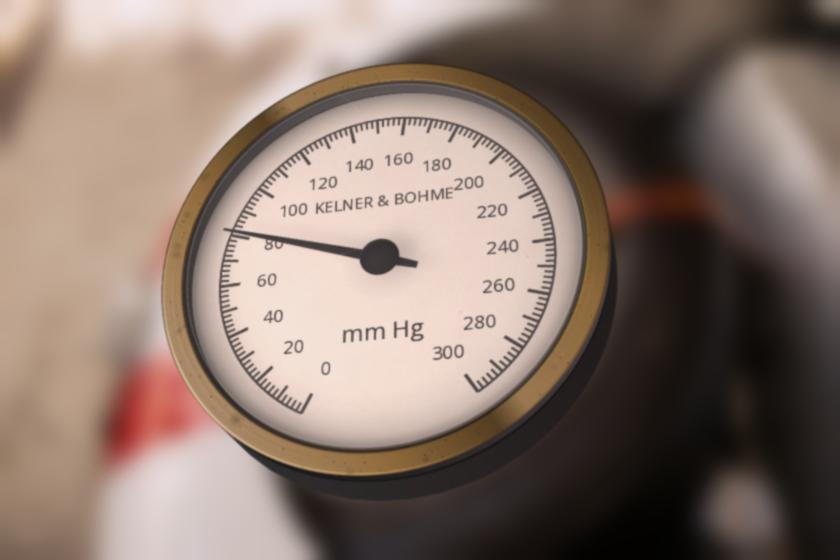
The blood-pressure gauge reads 80
